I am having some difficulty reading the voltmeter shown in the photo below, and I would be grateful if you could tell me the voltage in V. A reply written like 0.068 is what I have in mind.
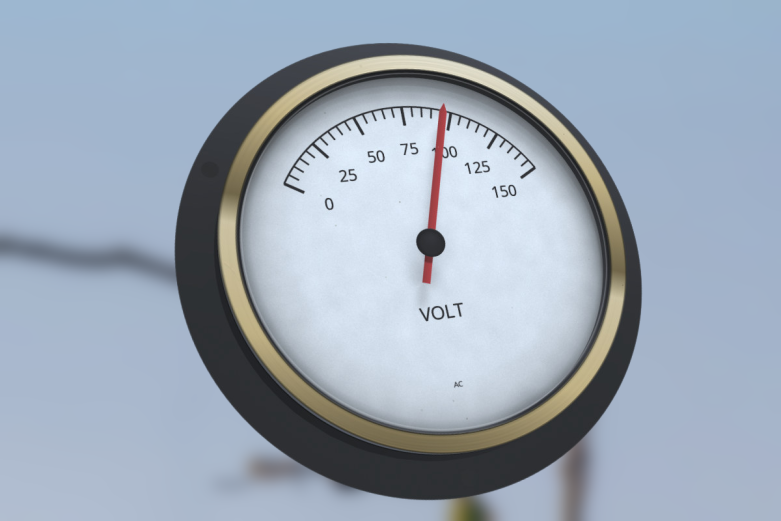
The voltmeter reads 95
